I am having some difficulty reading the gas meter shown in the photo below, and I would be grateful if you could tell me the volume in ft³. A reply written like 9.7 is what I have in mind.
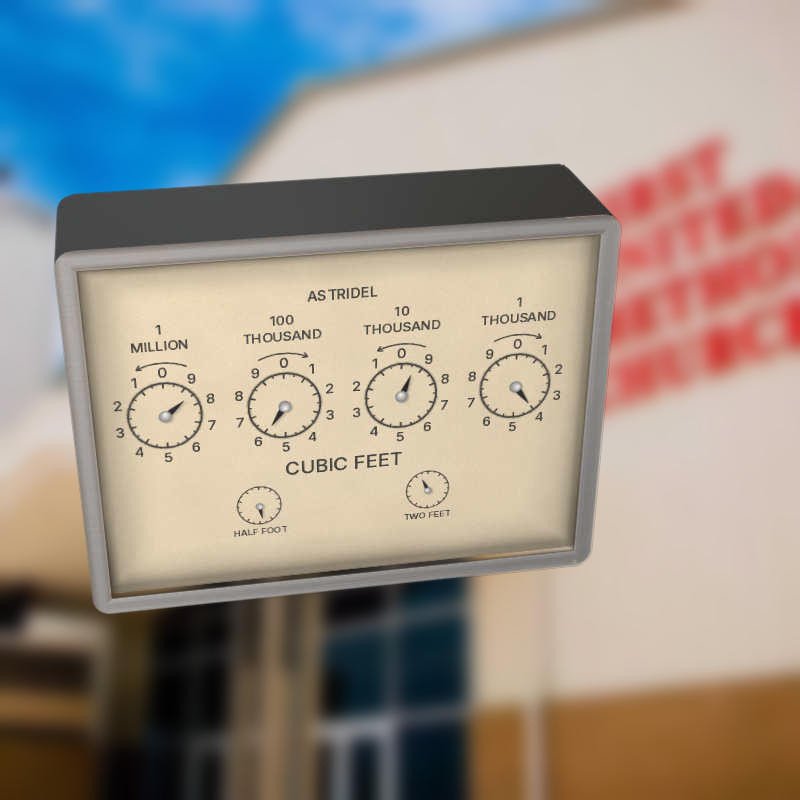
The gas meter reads 859400
